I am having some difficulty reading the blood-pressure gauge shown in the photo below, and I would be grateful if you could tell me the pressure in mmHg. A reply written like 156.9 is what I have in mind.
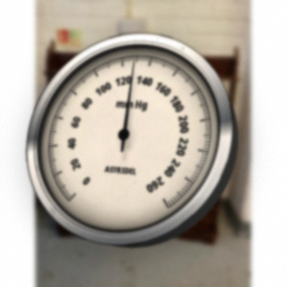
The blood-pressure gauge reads 130
